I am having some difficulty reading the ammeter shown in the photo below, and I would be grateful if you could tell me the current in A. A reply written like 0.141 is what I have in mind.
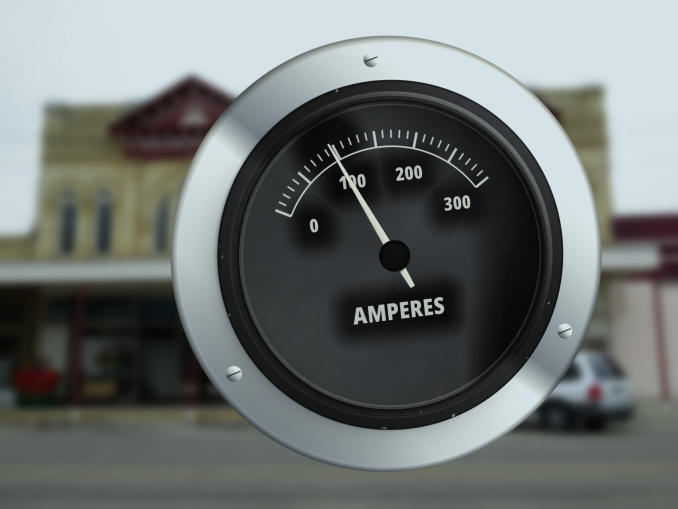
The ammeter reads 95
